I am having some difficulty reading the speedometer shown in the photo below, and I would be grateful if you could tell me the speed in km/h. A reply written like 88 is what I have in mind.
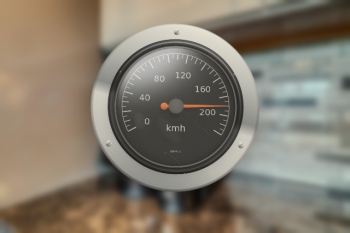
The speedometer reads 190
